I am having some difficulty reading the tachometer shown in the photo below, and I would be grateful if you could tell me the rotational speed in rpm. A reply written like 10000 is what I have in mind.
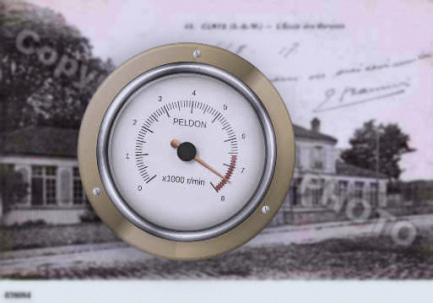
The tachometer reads 7500
